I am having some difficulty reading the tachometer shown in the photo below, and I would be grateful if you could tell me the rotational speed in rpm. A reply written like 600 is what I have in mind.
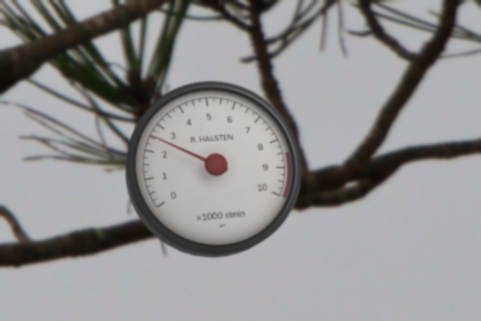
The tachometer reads 2500
